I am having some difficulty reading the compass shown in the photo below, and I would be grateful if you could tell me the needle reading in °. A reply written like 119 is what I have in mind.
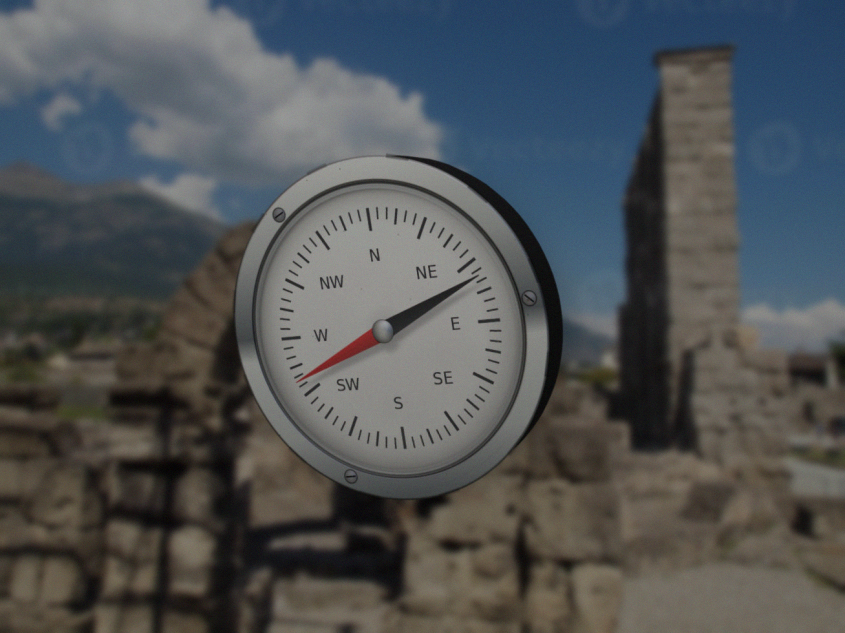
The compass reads 247.5
